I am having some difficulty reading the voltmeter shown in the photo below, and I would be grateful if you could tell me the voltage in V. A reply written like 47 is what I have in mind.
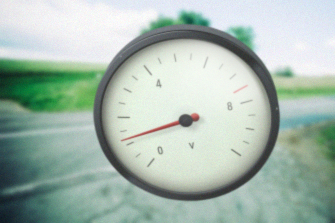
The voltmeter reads 1.25
